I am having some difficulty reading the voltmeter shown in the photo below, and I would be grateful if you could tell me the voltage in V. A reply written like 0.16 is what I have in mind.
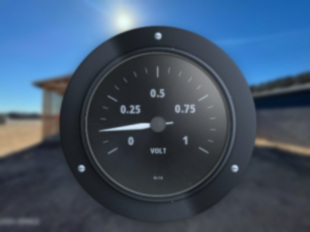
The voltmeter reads 0.1
